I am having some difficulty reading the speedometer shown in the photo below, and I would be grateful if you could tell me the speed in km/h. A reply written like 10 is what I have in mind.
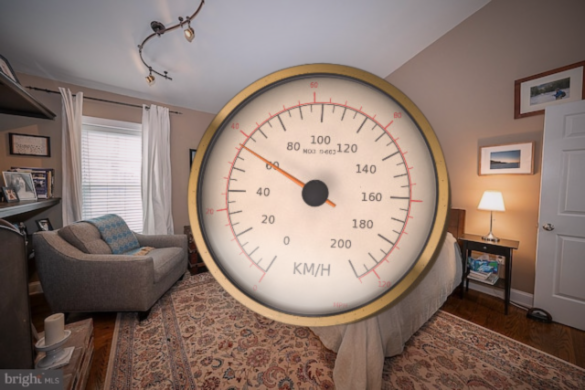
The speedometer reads 60
